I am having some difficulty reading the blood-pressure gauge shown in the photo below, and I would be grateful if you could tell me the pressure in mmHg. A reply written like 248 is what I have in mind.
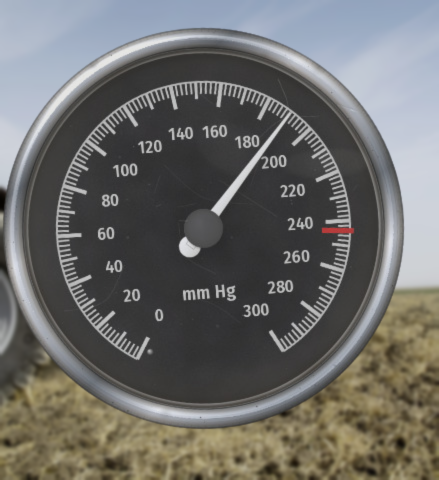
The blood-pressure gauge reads 190
